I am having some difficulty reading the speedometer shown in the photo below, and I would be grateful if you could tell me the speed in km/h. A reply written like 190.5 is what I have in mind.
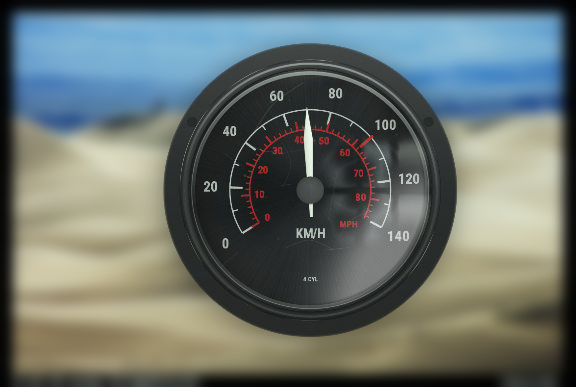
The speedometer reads 70
